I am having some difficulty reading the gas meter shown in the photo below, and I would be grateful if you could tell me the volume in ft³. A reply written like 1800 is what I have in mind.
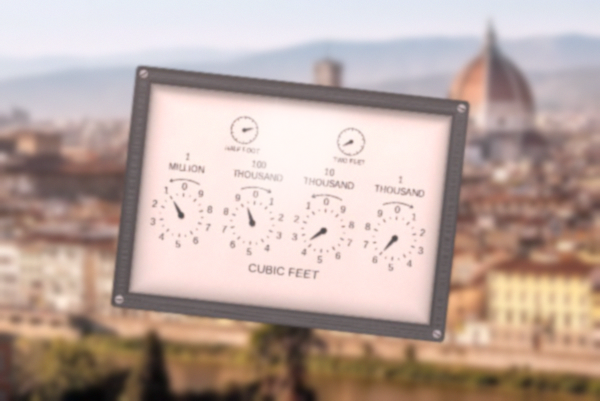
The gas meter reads 93600
